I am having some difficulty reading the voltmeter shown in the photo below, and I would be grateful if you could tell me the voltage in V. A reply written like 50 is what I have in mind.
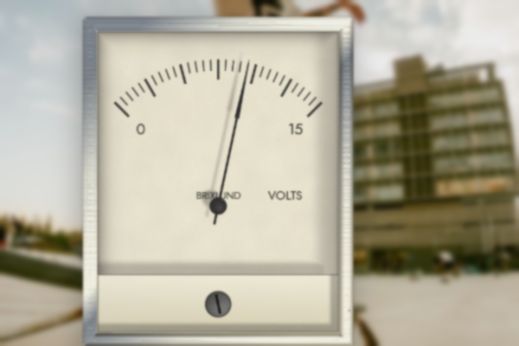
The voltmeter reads 9.5
